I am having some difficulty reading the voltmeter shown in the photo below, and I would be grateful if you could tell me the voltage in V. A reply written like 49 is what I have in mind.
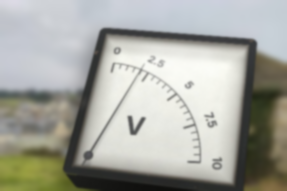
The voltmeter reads 2
